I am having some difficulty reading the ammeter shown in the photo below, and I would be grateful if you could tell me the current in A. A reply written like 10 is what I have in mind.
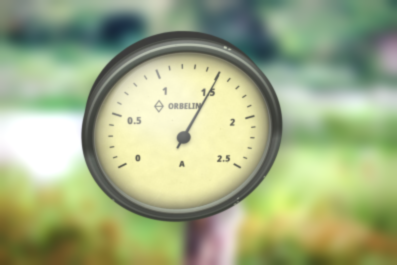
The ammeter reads 1.5
